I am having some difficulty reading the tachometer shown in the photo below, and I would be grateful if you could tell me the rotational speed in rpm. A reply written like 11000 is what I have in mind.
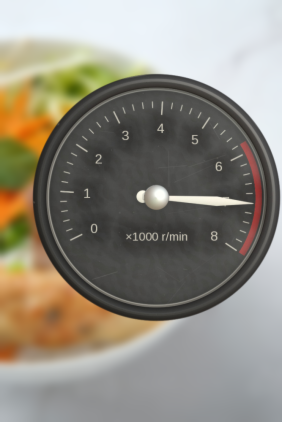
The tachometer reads 7000
